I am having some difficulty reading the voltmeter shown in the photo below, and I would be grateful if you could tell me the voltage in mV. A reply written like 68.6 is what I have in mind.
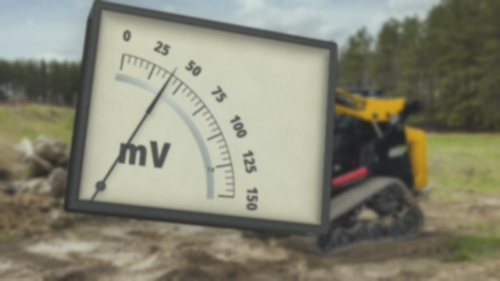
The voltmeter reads 40
